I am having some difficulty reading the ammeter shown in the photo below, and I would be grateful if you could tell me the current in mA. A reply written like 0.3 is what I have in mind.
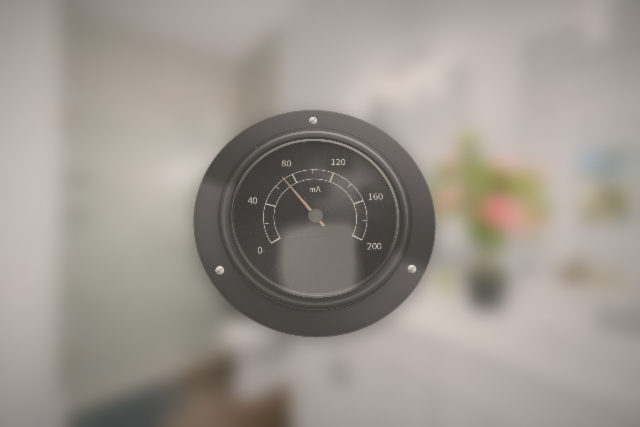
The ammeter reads 70
